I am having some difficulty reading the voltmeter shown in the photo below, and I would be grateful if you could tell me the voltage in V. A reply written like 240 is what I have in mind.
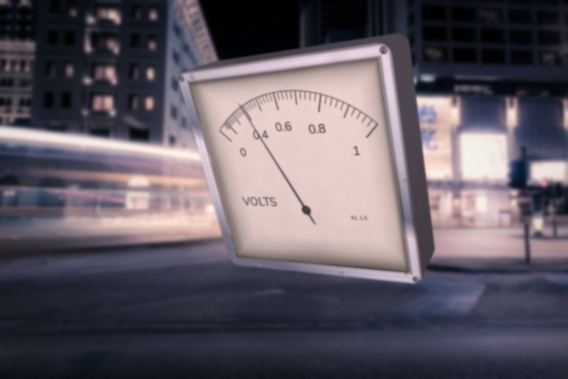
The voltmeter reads 0.4
